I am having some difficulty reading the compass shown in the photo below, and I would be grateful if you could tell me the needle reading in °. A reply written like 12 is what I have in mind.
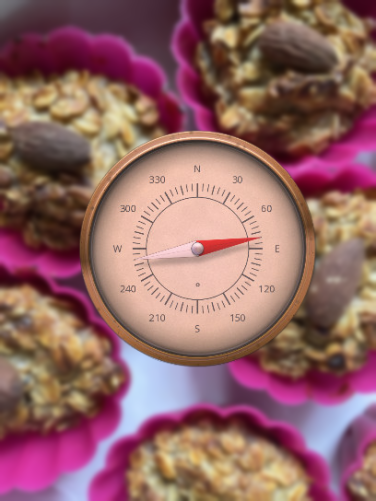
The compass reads 80
